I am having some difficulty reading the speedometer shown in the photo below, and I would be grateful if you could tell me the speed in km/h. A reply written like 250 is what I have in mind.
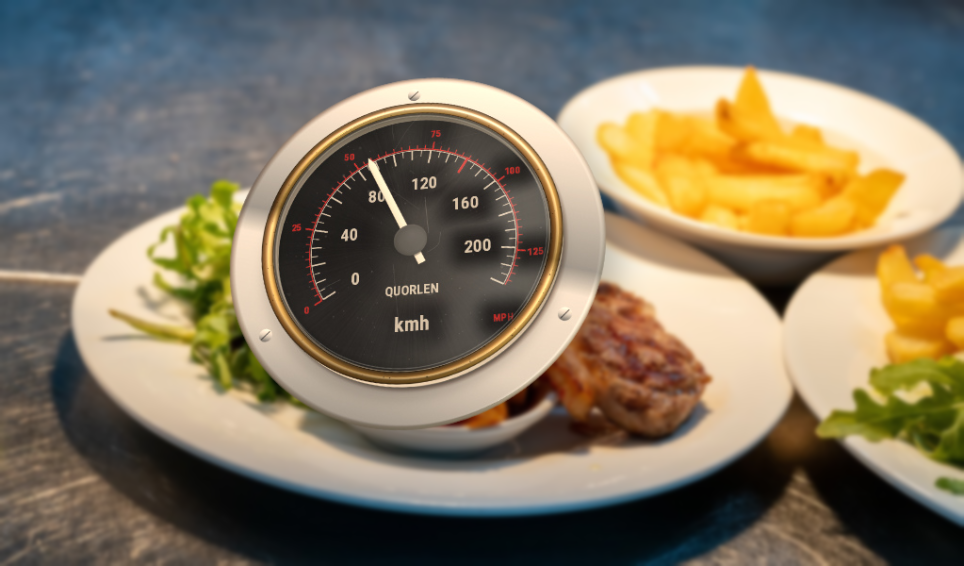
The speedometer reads 87.5
